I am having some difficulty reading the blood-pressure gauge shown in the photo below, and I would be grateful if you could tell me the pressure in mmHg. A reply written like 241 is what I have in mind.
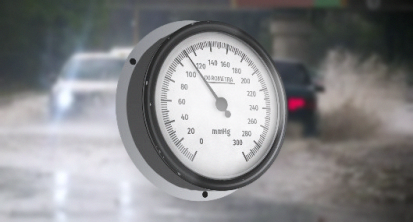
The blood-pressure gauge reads 110
